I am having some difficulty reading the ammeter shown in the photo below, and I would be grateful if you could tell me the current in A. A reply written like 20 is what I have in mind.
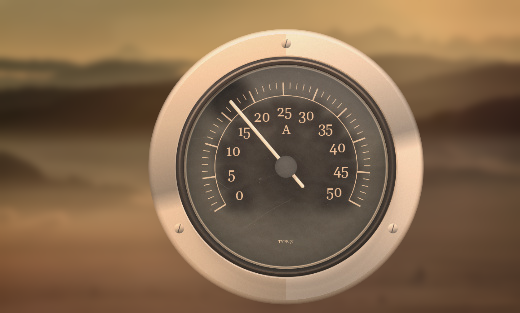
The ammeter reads 17
